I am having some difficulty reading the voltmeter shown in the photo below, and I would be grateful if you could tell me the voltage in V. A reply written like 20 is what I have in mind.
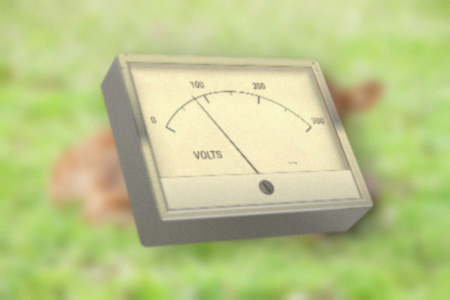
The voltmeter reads 75
